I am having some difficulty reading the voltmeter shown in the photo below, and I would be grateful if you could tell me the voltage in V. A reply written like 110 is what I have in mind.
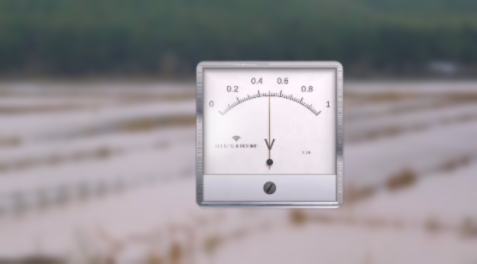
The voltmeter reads 0.5
